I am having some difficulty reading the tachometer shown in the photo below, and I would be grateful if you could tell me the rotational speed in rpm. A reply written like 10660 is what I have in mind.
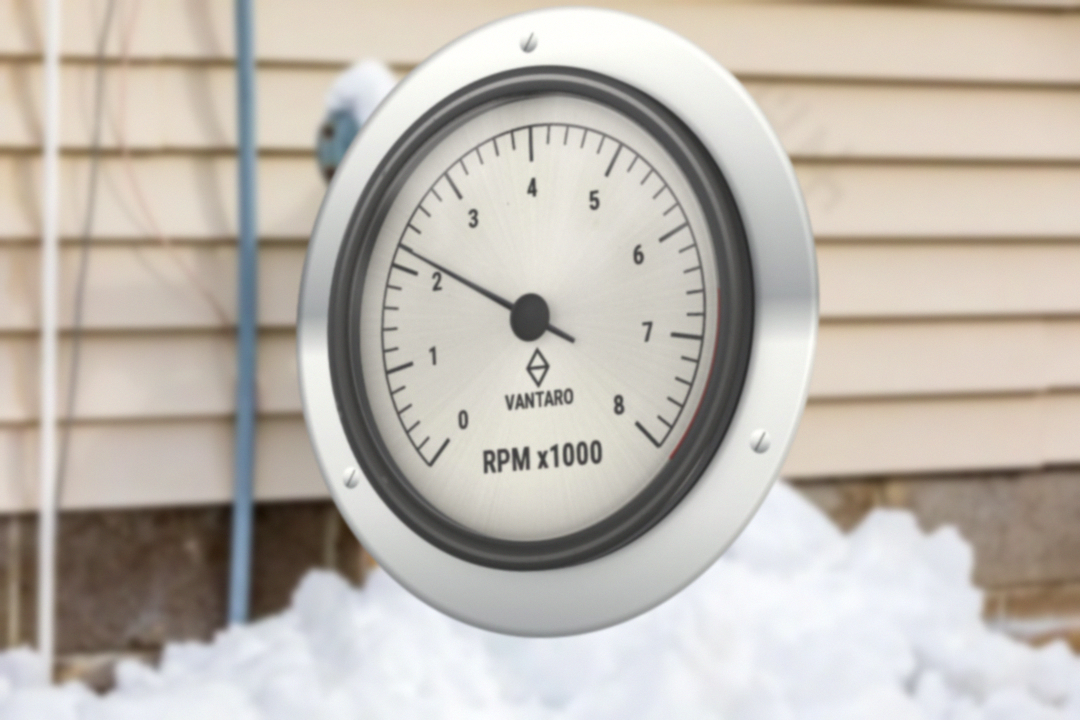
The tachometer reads 2200
